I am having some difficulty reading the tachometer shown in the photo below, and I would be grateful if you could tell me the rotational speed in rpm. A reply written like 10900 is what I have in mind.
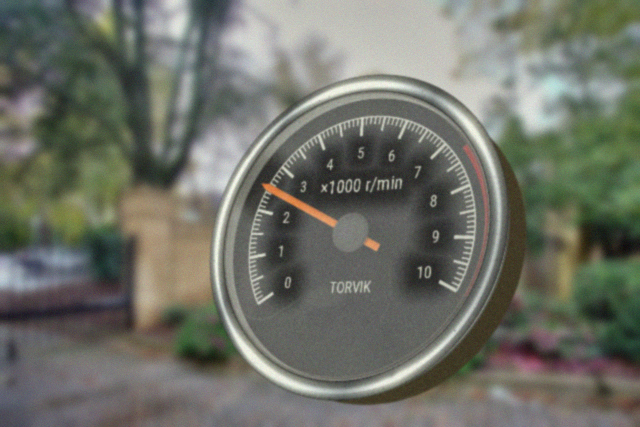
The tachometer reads 2500
